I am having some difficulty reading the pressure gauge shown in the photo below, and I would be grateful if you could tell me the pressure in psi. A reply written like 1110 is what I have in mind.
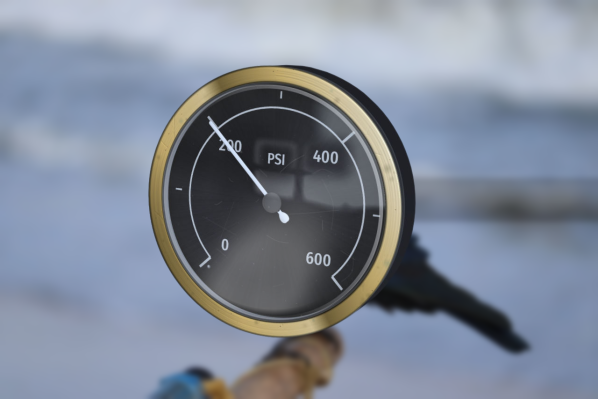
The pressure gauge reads 200
